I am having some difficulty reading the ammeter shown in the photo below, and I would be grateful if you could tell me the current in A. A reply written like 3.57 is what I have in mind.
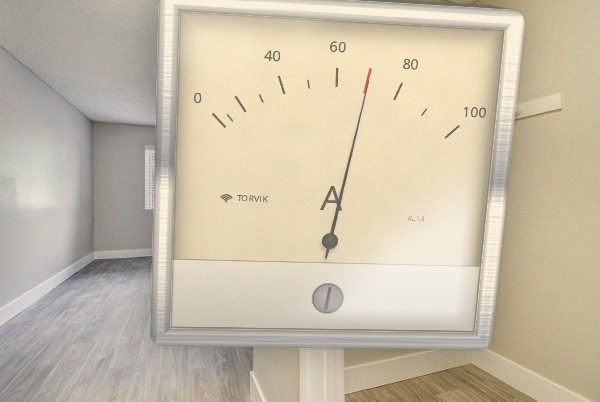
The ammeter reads 70
